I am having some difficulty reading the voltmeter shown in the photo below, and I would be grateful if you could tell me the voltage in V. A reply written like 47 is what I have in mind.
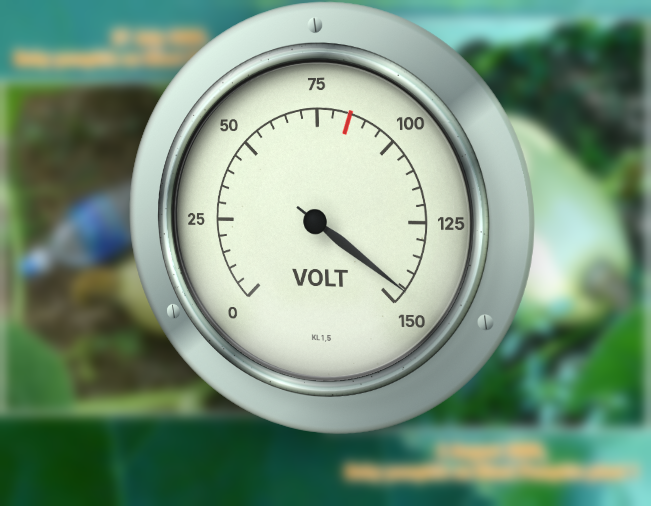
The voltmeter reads 145
